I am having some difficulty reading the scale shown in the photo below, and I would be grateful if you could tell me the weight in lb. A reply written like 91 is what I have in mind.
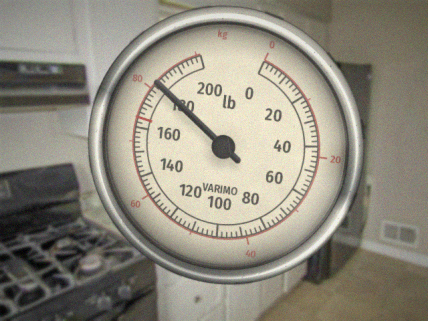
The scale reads 180
